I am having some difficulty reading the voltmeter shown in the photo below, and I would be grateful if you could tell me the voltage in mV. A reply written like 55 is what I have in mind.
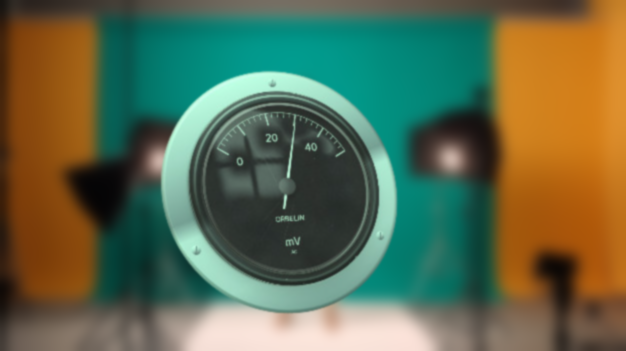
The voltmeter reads 30
